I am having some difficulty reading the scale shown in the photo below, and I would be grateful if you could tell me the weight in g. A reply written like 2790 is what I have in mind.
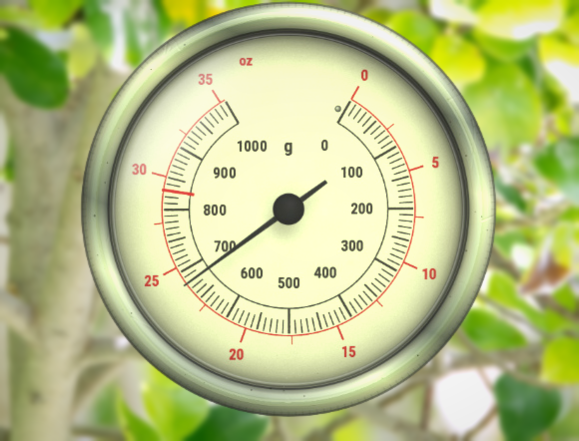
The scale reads 680
